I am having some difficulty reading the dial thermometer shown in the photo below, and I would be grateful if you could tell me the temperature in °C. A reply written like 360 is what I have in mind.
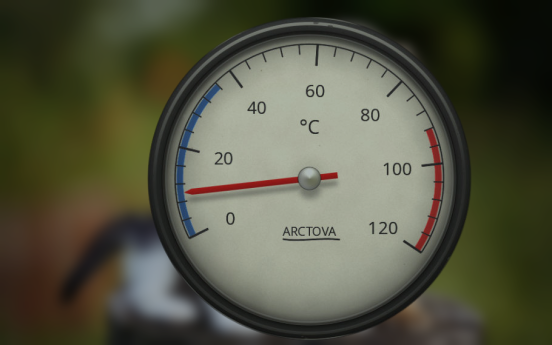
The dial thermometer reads 10
